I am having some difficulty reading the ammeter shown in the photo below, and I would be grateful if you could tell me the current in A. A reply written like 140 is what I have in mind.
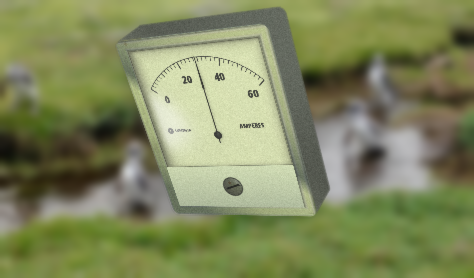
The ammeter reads 30
